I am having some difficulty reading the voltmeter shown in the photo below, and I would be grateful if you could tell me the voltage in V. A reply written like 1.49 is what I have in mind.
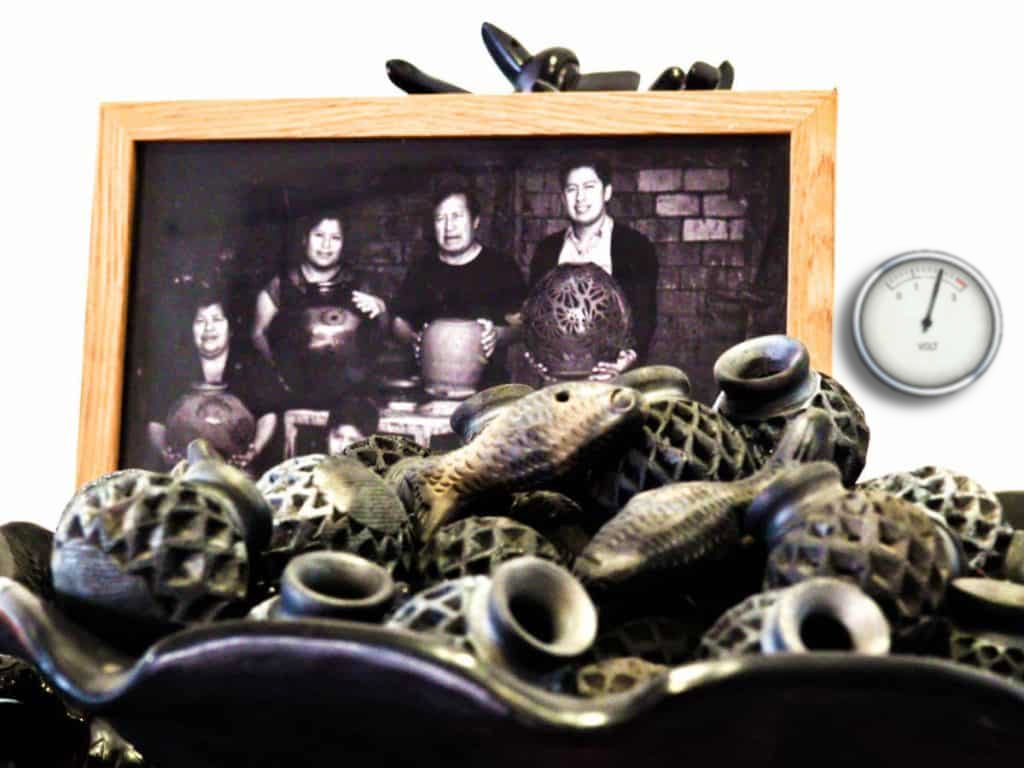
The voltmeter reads 2
